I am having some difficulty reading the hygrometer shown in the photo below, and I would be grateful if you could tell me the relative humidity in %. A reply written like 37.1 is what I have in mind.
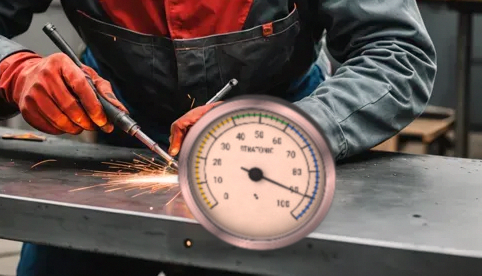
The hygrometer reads 90
